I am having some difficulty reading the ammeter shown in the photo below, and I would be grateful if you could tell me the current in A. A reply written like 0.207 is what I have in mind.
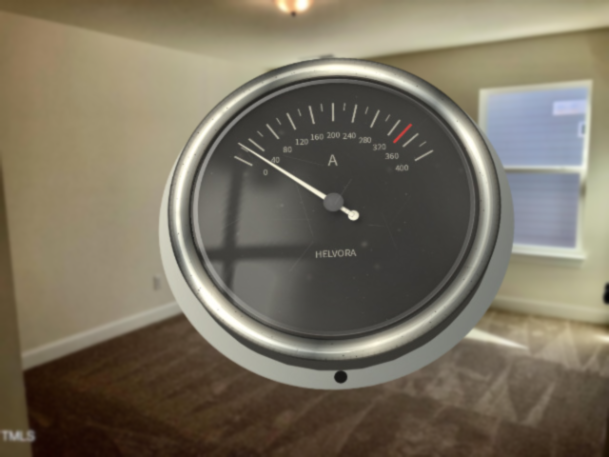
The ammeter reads 20
